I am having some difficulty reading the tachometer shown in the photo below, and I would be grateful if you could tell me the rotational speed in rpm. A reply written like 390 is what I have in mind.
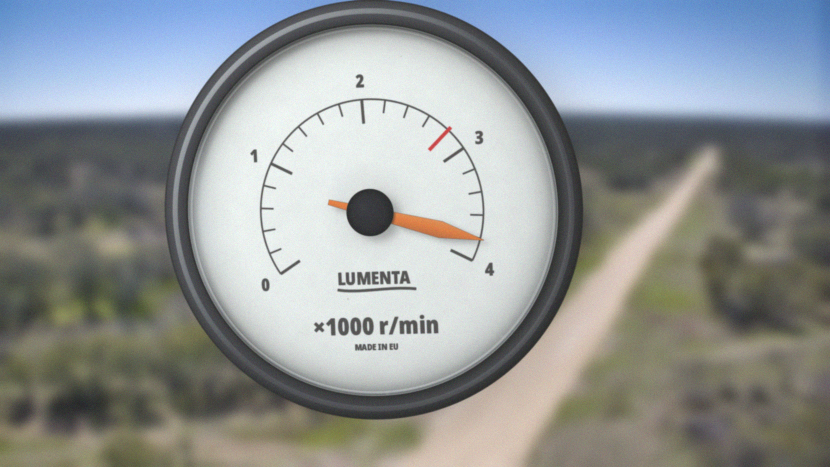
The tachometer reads 3800
